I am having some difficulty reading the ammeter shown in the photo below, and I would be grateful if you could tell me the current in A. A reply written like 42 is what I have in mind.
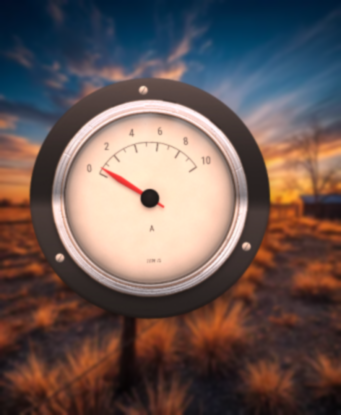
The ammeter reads 0.5
